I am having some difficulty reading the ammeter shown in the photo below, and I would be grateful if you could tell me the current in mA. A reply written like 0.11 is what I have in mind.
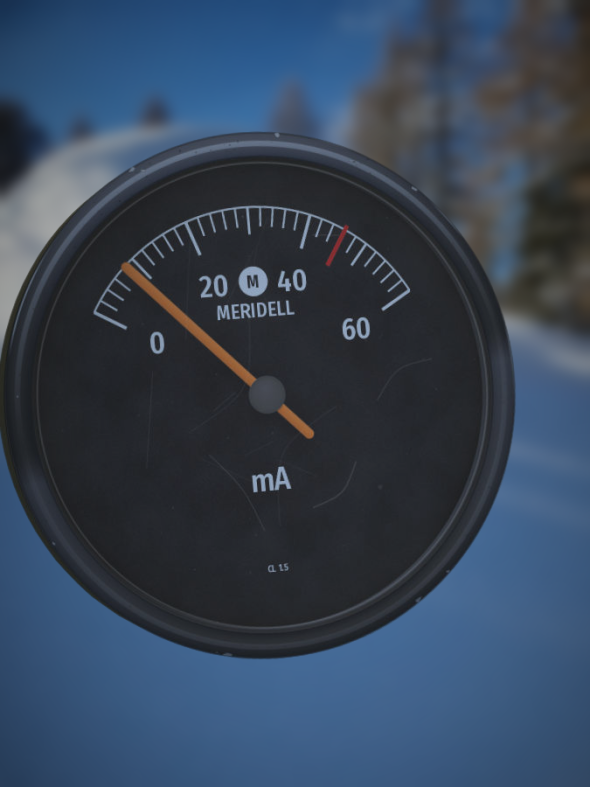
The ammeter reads 8
